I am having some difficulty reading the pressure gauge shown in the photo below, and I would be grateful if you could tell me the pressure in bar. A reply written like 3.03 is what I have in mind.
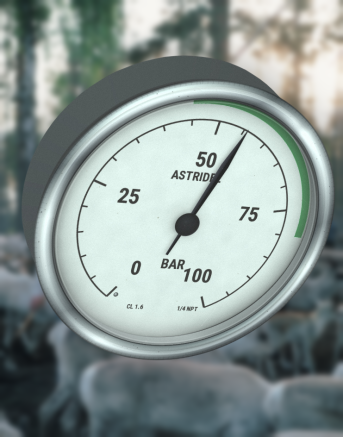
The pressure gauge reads 55
